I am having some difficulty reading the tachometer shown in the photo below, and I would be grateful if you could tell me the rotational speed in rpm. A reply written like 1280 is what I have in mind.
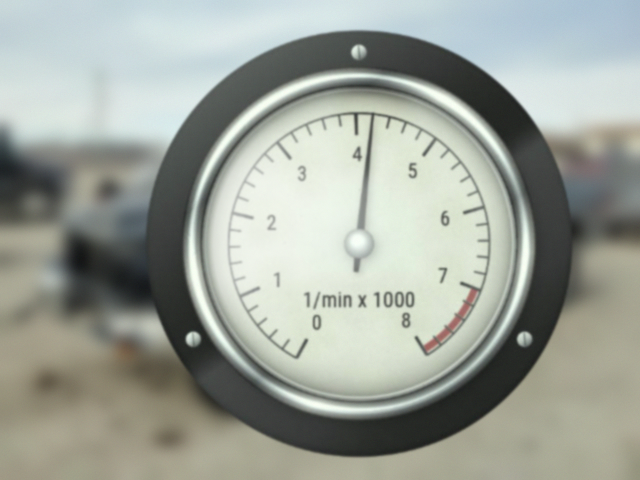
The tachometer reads 4200
